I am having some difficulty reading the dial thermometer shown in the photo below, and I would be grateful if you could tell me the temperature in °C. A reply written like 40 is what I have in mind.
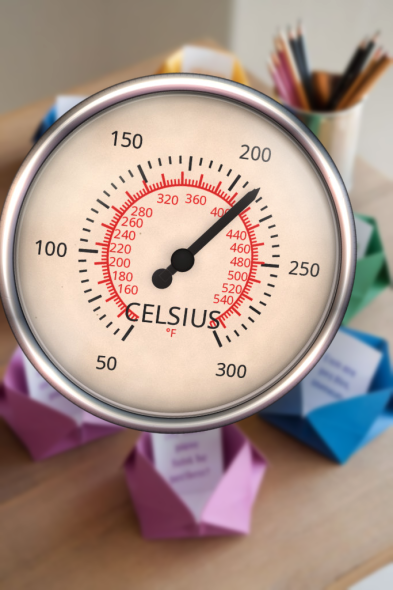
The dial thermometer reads 210
